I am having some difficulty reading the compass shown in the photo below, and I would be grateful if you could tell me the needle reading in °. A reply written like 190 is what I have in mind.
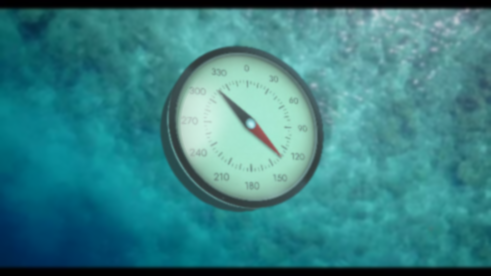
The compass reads 135
